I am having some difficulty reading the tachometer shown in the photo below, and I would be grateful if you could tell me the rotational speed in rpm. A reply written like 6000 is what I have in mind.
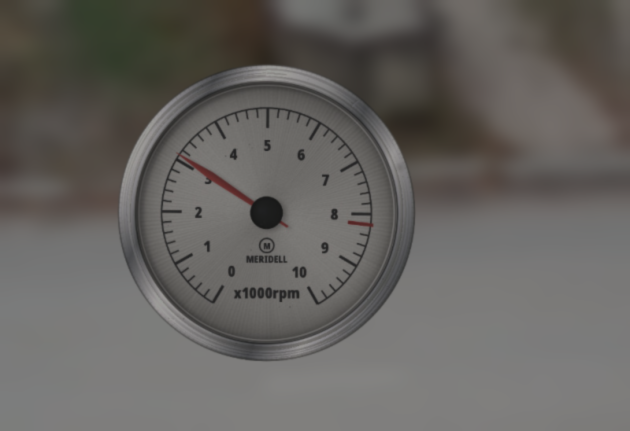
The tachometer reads 3100
